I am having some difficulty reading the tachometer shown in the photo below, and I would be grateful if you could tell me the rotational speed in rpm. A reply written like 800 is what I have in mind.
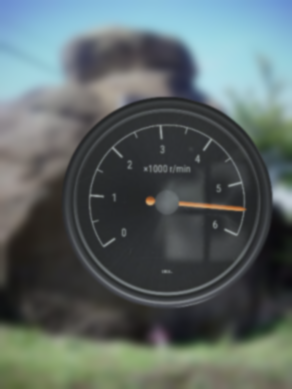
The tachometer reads 5500
